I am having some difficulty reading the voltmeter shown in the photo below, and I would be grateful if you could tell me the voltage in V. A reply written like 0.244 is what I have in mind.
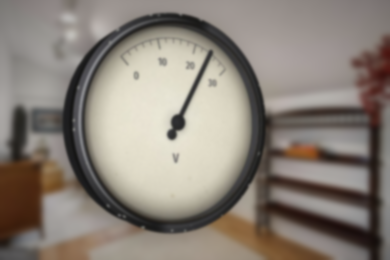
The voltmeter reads 24
